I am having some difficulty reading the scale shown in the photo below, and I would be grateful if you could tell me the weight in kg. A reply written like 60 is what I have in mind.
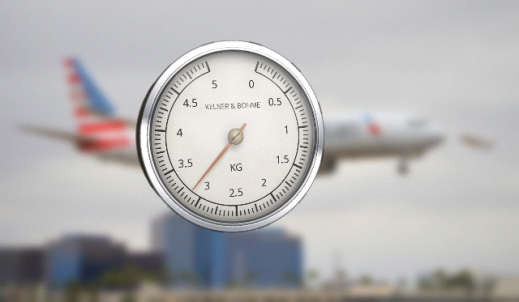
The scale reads 3.15
